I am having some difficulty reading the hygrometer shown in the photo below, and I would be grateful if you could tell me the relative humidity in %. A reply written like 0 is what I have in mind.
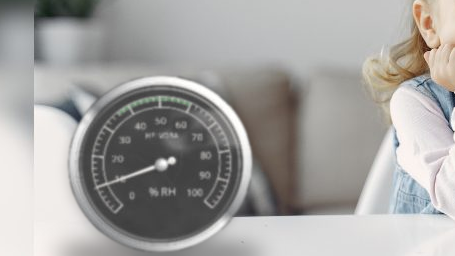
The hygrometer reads 10
